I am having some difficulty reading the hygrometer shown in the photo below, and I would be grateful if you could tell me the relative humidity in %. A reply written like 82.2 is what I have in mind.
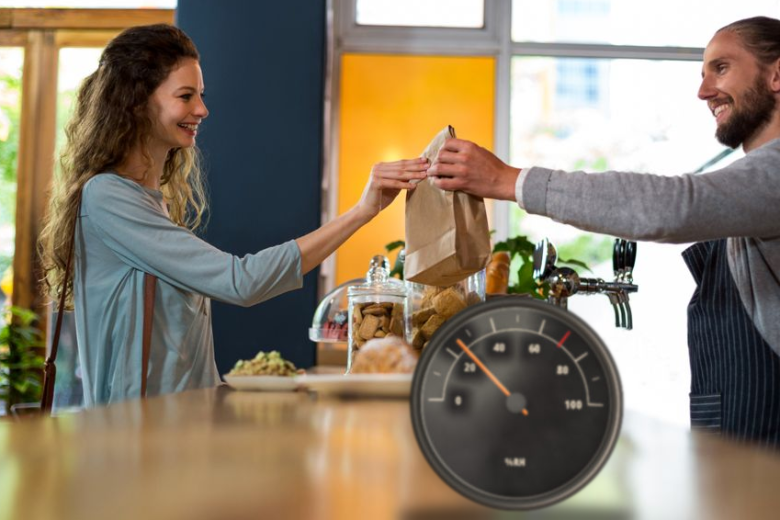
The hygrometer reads 25
